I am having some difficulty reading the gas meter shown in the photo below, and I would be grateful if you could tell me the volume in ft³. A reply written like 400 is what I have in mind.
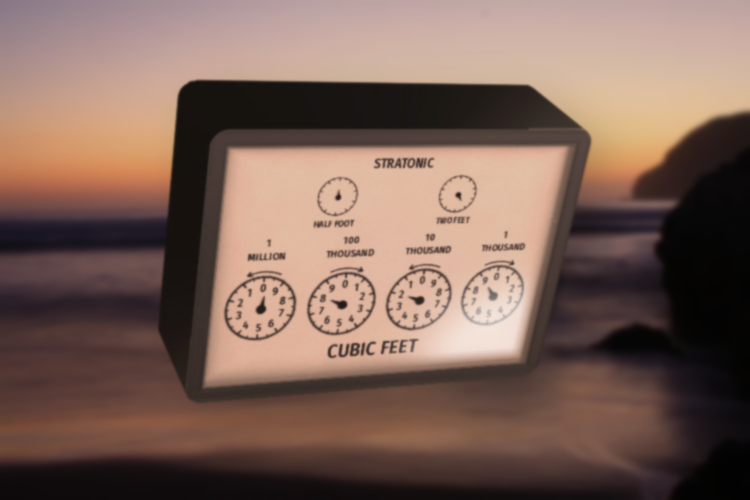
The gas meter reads 981900
